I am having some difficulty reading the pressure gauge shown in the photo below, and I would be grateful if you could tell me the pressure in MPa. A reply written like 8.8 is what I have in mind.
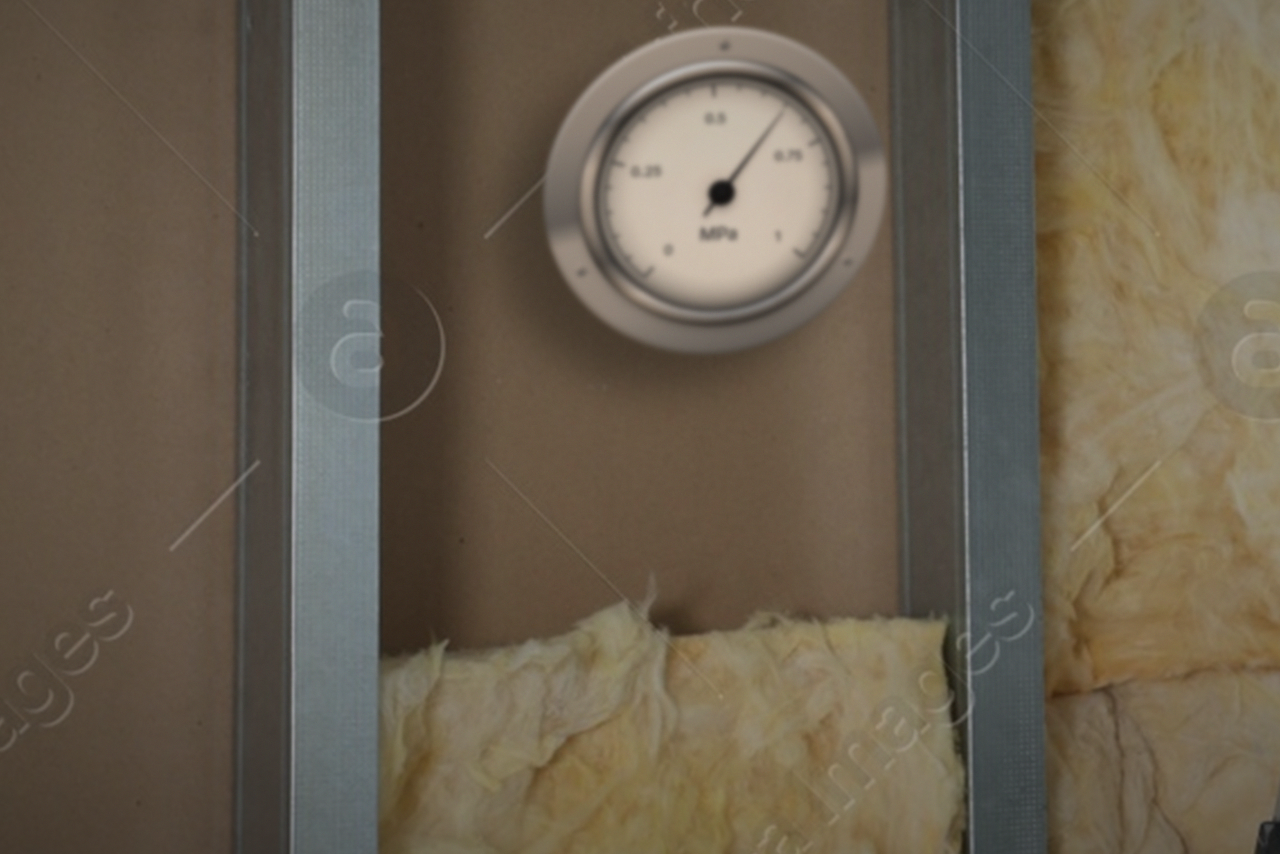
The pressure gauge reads 0.65
